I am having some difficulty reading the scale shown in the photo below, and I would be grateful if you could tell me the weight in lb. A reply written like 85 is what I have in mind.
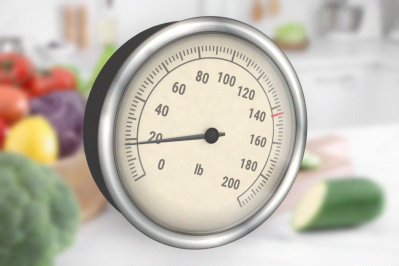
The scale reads 18
